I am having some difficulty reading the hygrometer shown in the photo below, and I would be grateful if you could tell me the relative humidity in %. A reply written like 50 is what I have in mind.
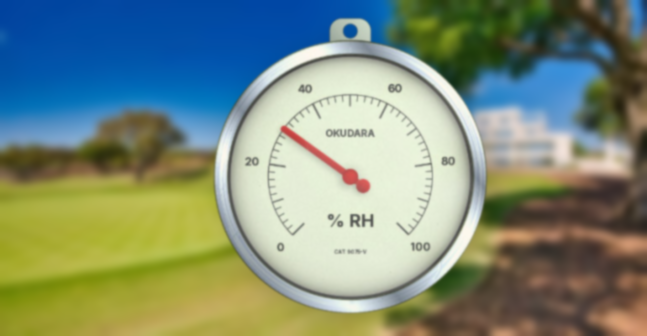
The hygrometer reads 30
